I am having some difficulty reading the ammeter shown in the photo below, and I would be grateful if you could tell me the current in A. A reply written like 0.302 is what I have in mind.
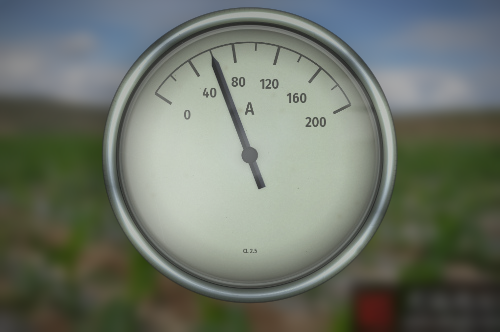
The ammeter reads 60
